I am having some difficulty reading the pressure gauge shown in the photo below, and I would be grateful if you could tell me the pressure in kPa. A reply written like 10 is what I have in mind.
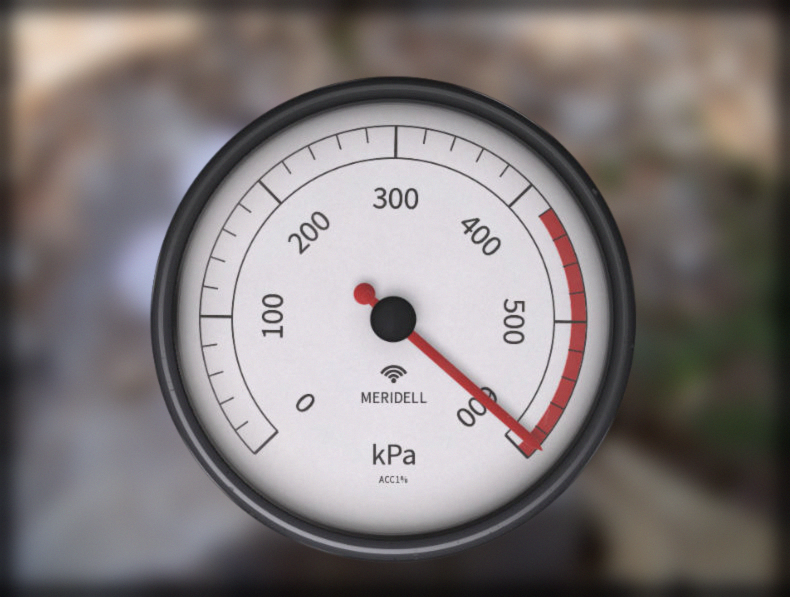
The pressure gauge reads 590
